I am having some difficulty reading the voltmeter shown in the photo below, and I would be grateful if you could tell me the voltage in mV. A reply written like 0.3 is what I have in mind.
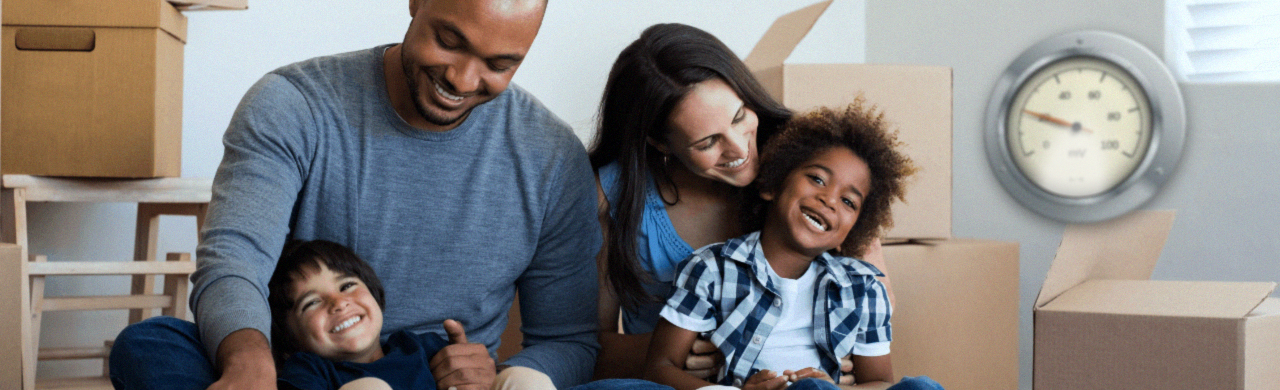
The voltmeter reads 20
